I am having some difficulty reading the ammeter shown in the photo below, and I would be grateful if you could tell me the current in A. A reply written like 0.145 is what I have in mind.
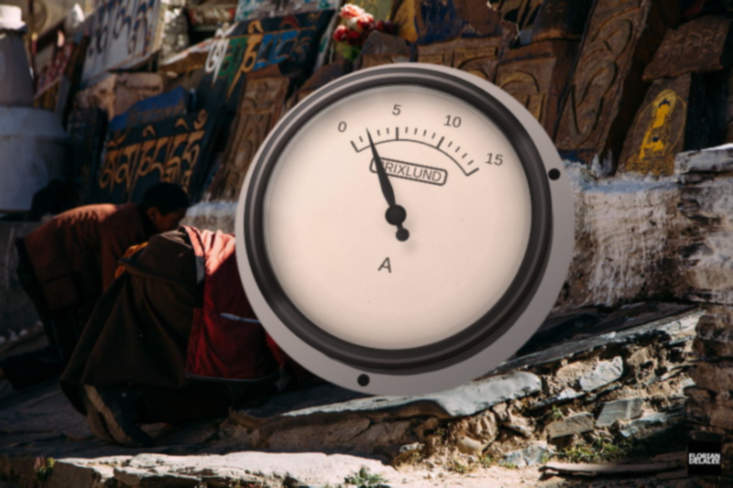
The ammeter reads 2
